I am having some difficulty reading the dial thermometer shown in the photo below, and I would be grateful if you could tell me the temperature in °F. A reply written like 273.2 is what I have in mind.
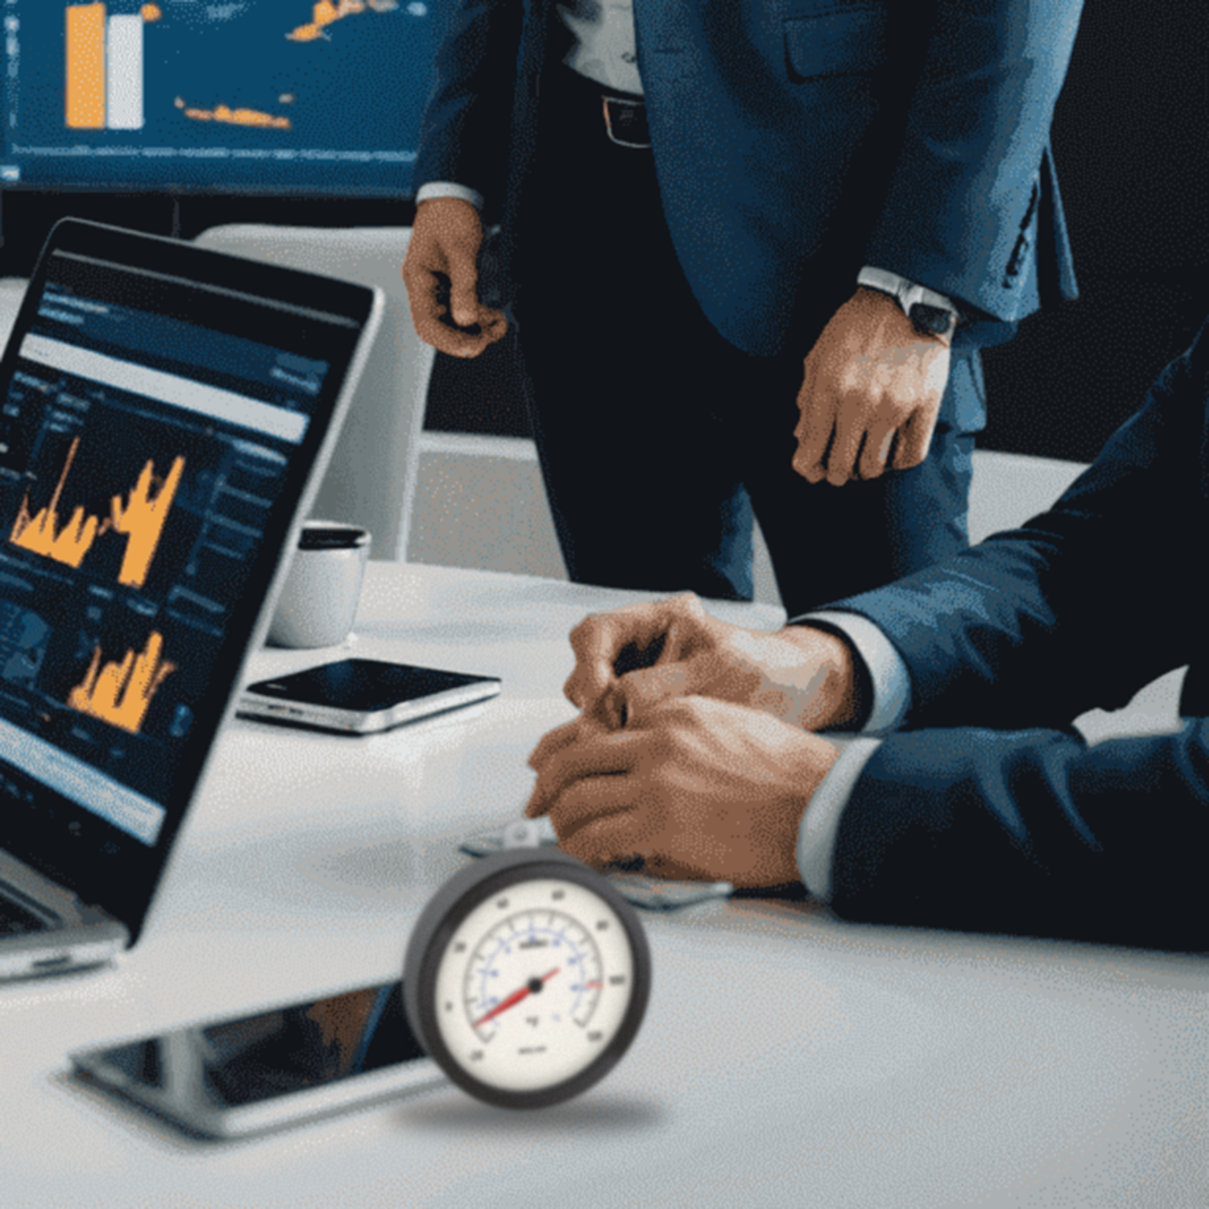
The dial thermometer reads -10
